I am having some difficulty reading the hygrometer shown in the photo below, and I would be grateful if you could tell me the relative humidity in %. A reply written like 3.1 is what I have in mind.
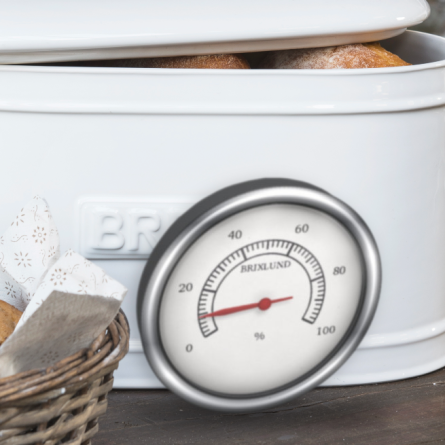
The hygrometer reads 10
